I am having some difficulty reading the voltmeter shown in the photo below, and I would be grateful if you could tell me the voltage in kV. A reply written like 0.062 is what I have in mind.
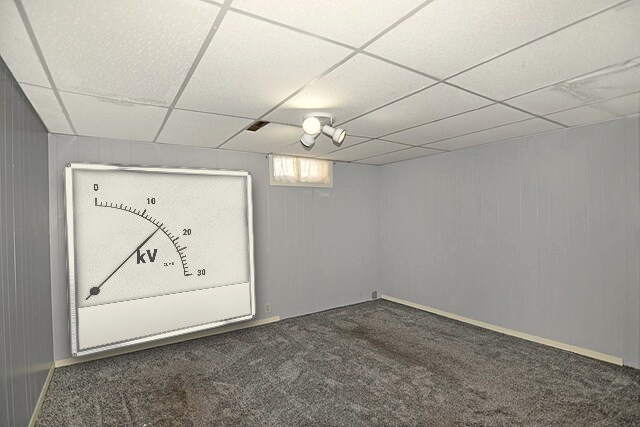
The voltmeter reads 15
